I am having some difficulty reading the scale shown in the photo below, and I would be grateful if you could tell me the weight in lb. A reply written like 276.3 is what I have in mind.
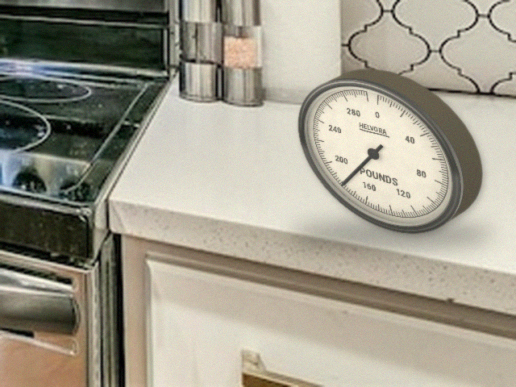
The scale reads 180
